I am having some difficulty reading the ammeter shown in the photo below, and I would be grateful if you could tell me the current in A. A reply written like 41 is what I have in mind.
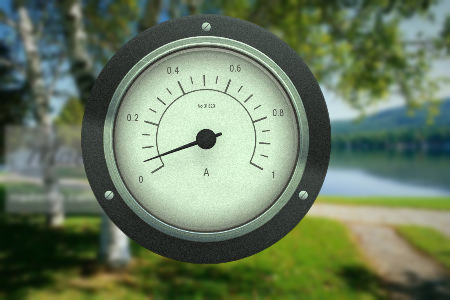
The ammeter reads 0.05
